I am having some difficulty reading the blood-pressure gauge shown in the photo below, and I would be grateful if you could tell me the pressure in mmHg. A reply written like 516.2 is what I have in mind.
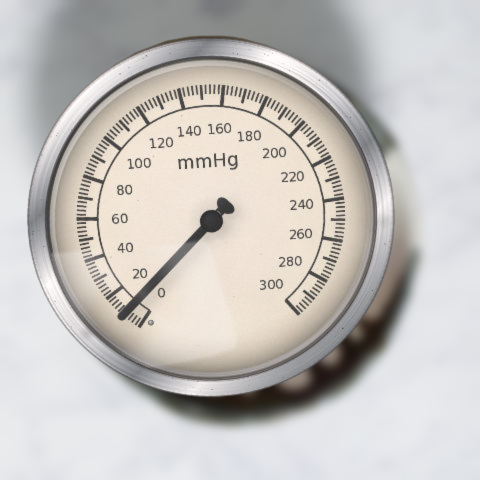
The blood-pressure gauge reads 10
